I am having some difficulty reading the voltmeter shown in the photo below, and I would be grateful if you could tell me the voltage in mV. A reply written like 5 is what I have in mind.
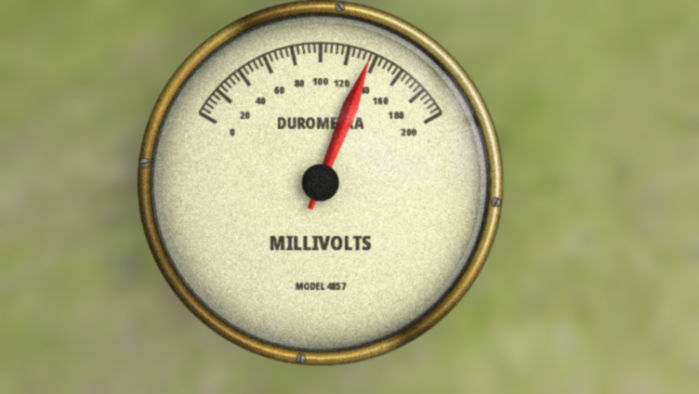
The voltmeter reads 136
